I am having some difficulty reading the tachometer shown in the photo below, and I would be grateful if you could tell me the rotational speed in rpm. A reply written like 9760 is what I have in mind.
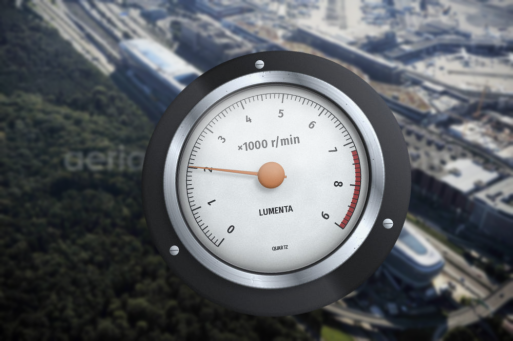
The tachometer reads 2000
